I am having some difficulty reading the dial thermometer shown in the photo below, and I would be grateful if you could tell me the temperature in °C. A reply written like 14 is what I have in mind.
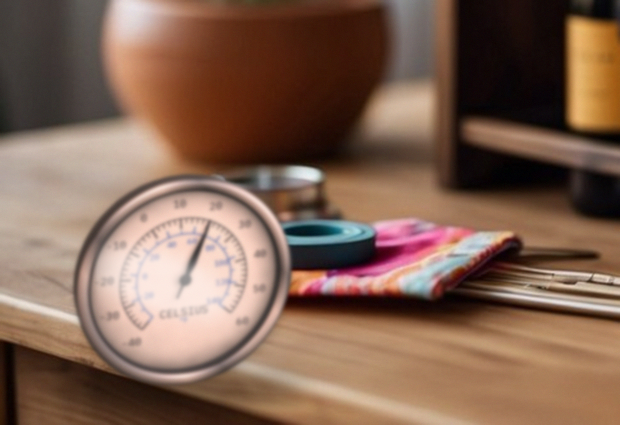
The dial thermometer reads 20
